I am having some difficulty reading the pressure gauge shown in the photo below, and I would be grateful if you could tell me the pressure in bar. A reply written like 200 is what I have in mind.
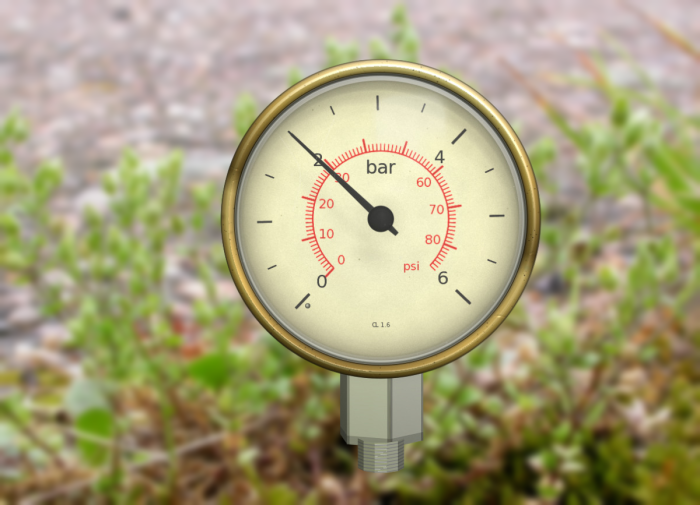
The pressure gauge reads 2
